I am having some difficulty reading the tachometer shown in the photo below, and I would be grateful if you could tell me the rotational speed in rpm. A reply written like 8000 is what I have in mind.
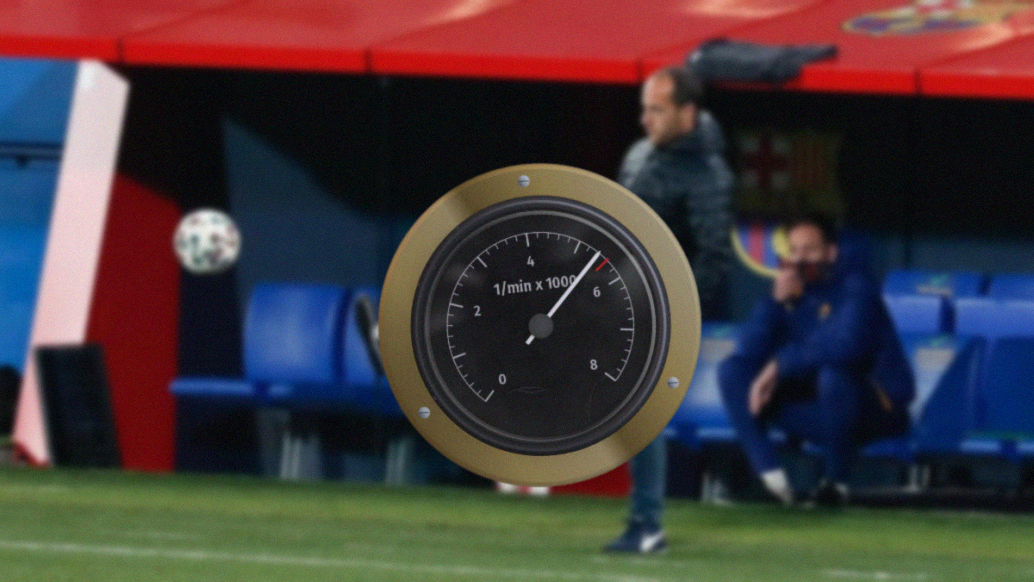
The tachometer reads 5400
